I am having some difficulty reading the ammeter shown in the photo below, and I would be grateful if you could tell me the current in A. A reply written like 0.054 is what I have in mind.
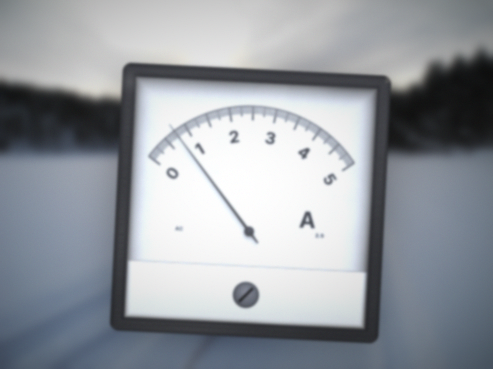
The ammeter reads 0.75
